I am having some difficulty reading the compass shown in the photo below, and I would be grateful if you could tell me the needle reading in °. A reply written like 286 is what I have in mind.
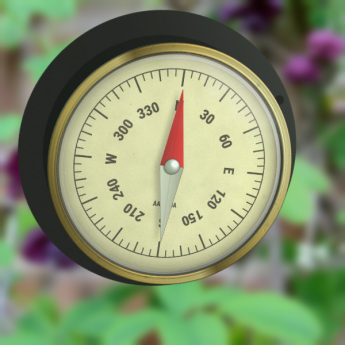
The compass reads 0
